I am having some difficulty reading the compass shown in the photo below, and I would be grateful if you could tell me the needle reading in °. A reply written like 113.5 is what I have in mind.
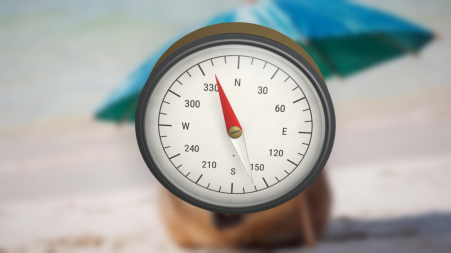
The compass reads 340
